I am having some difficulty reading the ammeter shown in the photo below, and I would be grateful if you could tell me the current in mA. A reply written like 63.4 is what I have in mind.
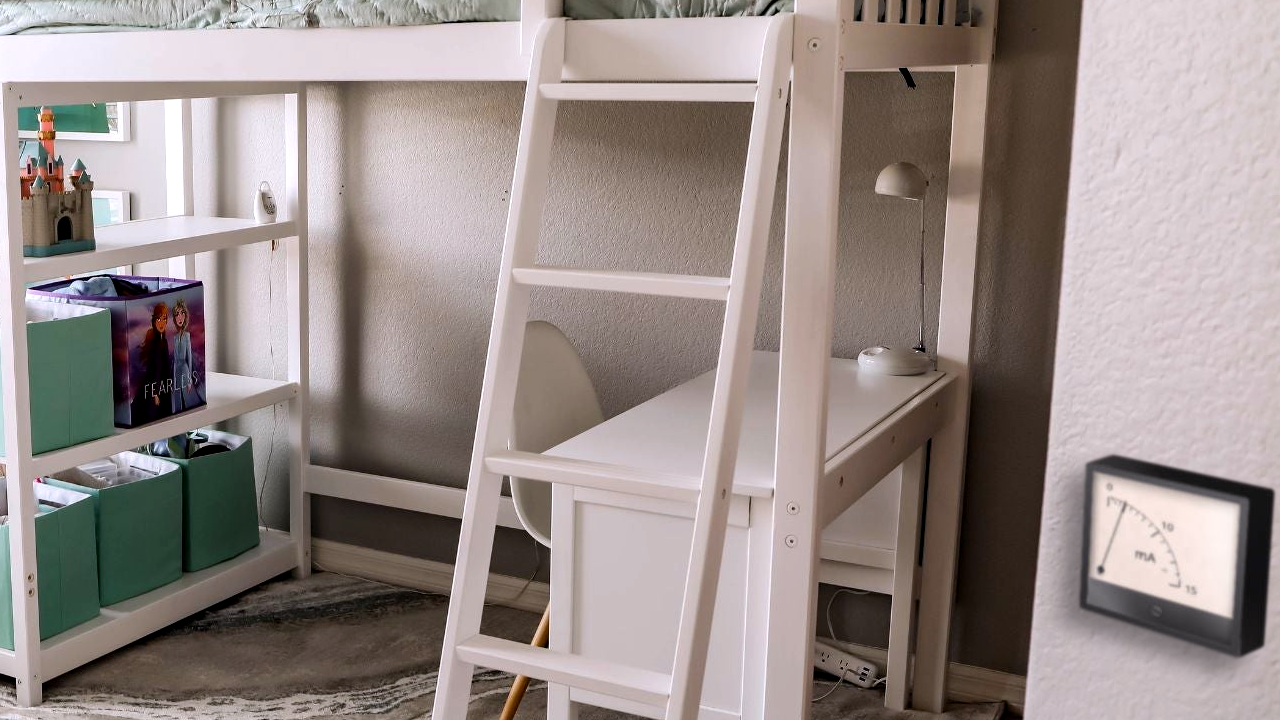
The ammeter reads 5
